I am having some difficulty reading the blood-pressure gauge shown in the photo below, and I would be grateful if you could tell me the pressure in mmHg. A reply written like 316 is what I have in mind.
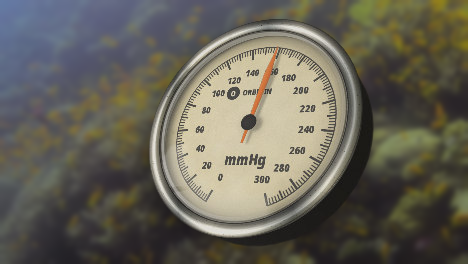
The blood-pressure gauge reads 160
